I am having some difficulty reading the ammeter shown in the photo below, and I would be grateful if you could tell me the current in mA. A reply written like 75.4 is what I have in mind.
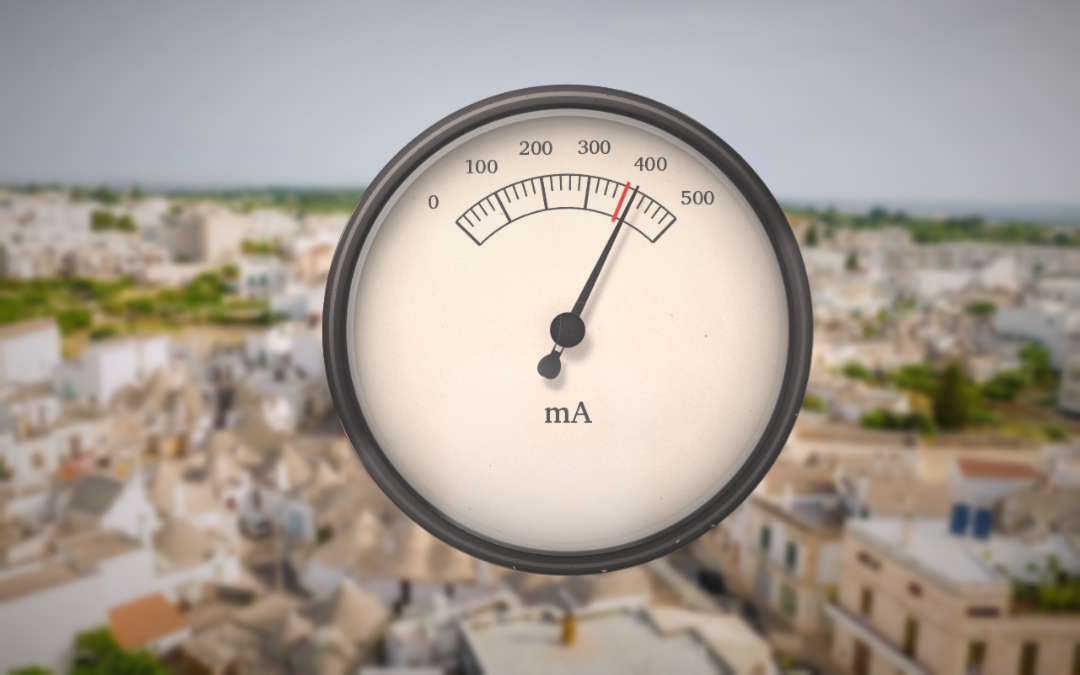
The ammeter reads 400
